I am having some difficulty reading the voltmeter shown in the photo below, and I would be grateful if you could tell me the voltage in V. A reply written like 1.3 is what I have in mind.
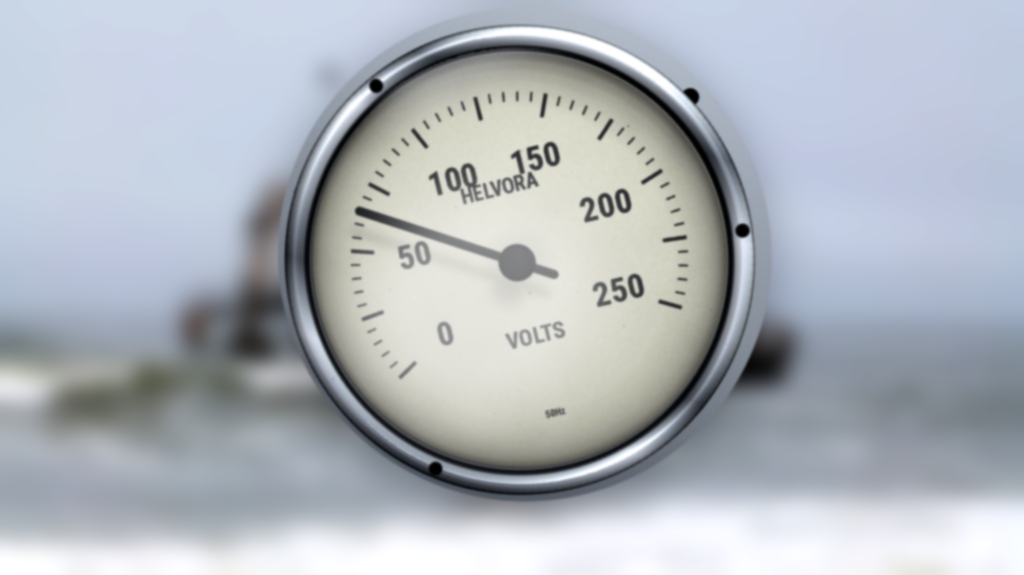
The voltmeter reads 65
